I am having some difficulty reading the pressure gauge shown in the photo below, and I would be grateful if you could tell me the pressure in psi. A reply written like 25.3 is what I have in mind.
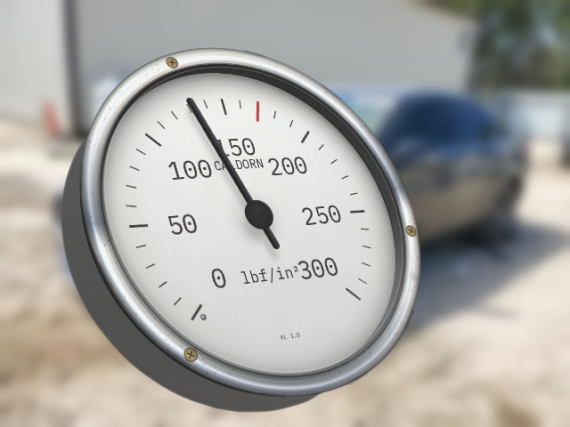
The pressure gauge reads 130
